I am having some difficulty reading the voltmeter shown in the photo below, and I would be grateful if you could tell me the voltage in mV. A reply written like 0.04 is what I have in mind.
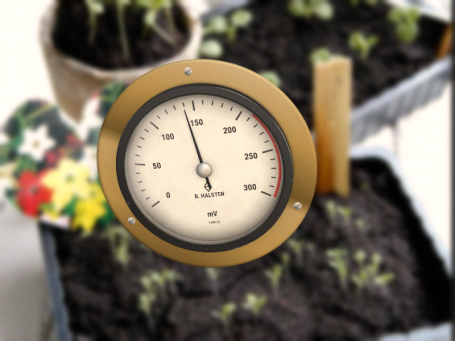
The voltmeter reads 140
